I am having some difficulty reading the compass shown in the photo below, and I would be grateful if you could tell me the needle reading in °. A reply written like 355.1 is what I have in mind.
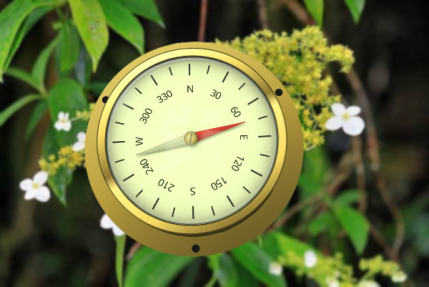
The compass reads 75
